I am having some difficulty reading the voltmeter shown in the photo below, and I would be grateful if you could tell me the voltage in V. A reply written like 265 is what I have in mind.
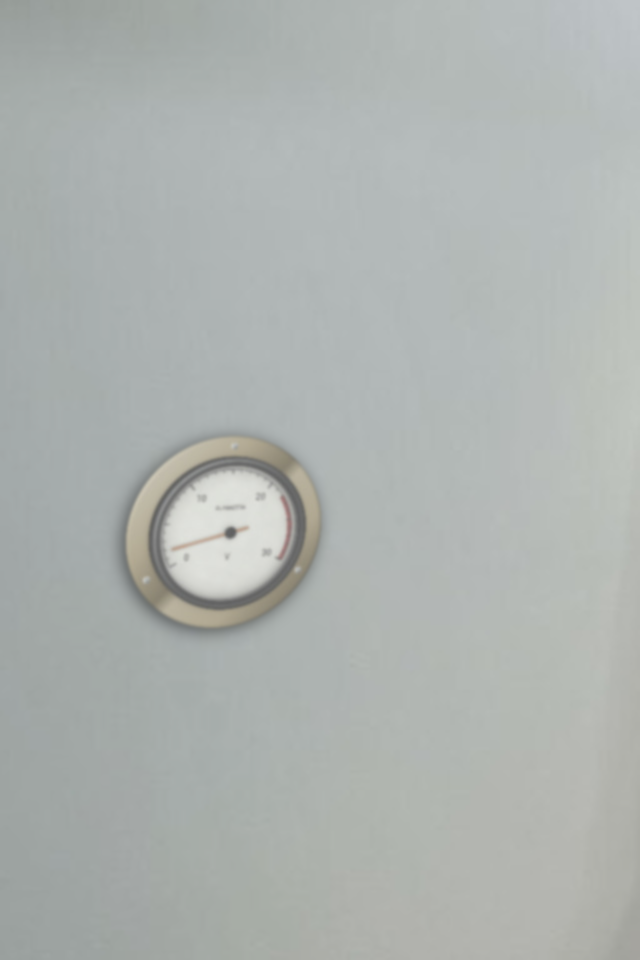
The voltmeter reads 2
